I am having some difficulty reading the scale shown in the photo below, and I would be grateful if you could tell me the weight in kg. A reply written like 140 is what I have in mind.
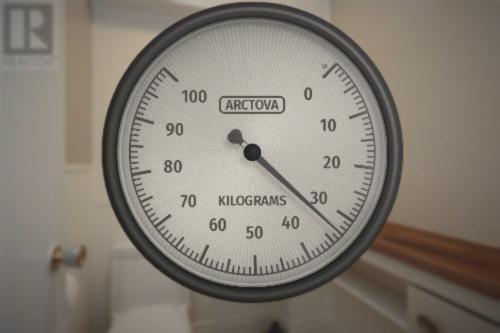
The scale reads 33
